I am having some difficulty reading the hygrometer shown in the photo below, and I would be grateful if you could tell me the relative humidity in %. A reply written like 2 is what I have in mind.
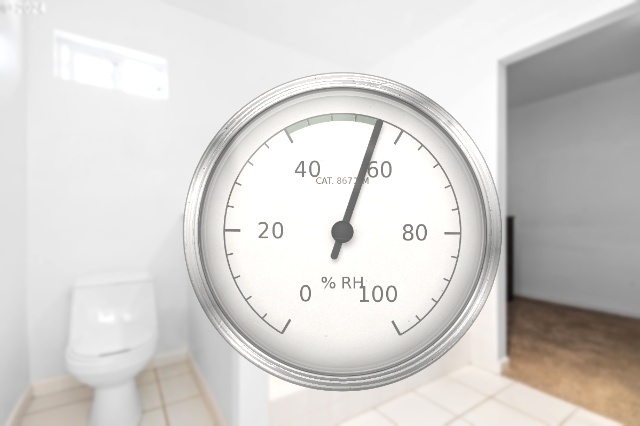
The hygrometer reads 56
